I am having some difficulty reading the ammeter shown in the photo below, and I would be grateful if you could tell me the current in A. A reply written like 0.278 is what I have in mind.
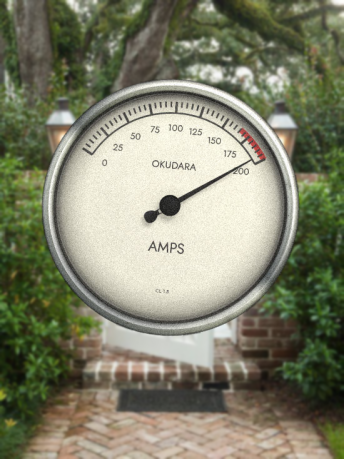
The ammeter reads 195
